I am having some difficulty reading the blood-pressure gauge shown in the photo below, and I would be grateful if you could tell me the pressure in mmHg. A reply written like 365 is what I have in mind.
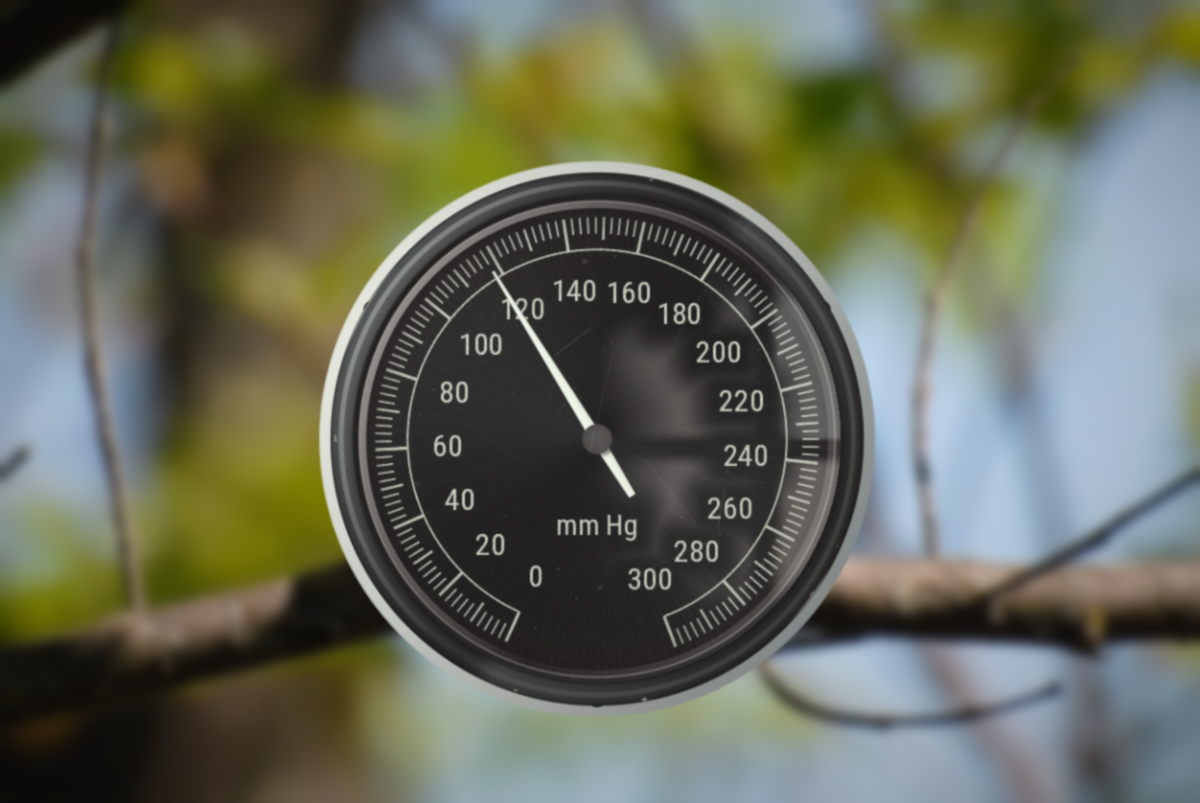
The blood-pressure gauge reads 118
